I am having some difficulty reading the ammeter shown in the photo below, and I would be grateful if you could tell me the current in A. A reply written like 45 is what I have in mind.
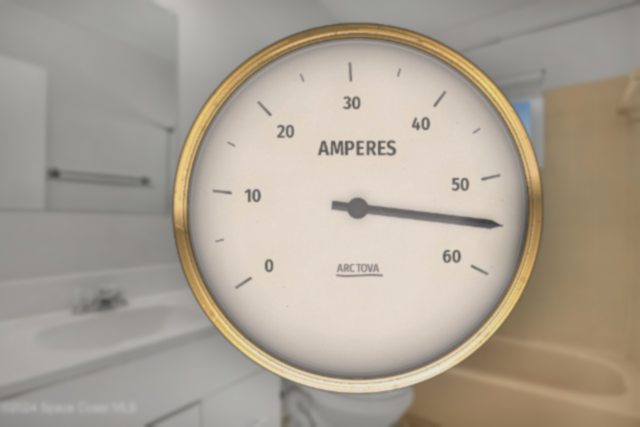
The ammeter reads 55
